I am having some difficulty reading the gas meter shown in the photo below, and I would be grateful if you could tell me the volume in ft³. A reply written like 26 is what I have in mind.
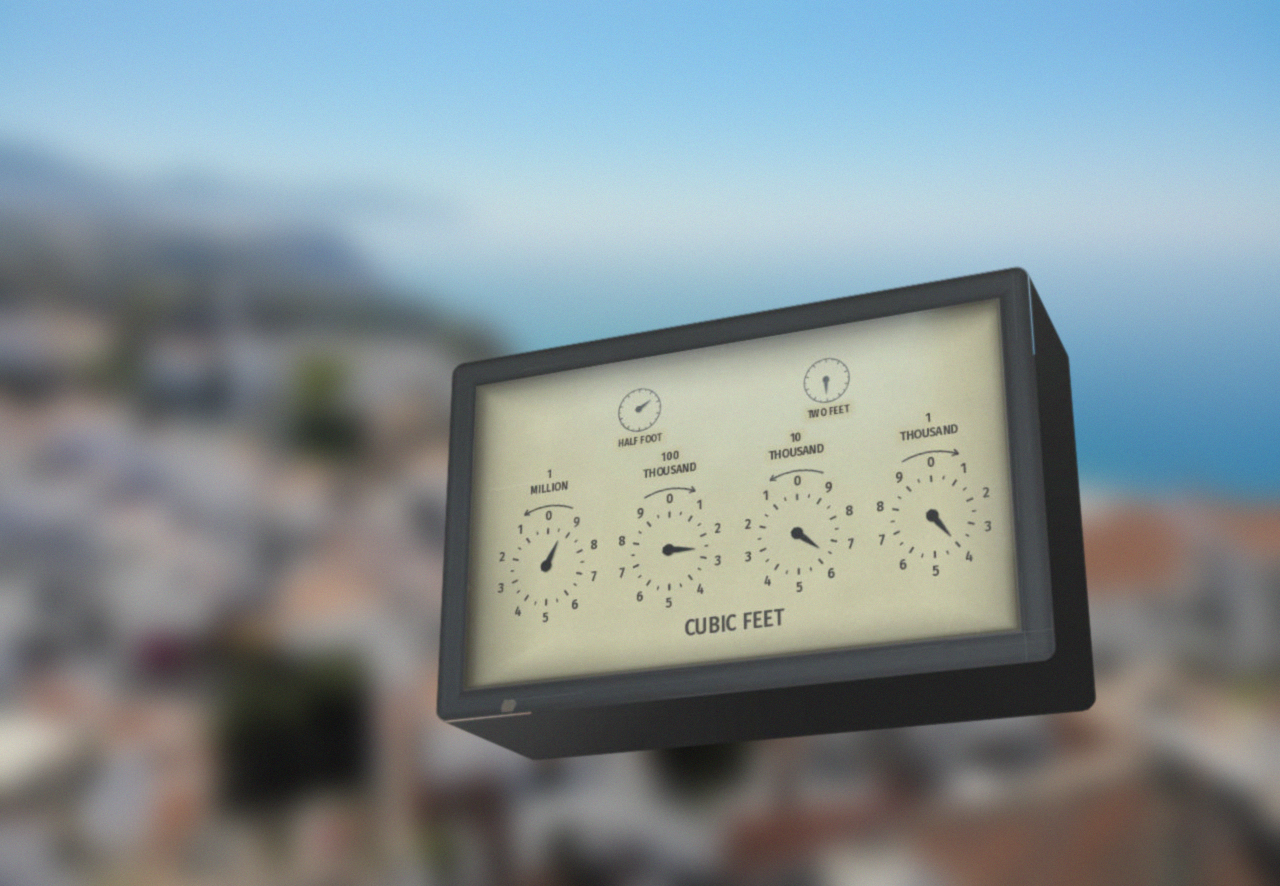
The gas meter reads 926400
